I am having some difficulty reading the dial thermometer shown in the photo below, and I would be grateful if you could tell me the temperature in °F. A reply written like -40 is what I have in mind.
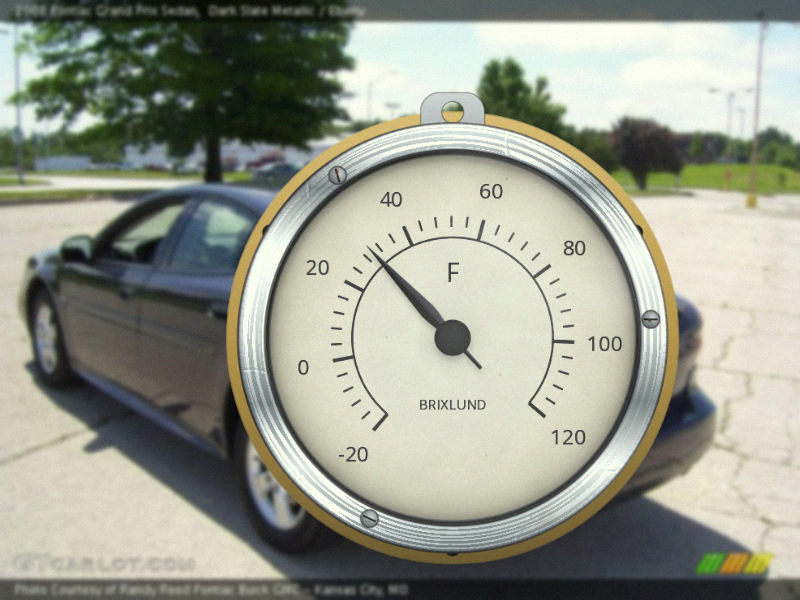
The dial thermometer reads 30
